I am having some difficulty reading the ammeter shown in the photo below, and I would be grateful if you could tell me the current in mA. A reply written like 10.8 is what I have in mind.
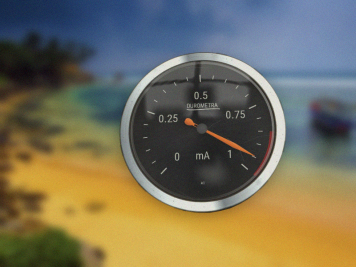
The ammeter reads 0.95
